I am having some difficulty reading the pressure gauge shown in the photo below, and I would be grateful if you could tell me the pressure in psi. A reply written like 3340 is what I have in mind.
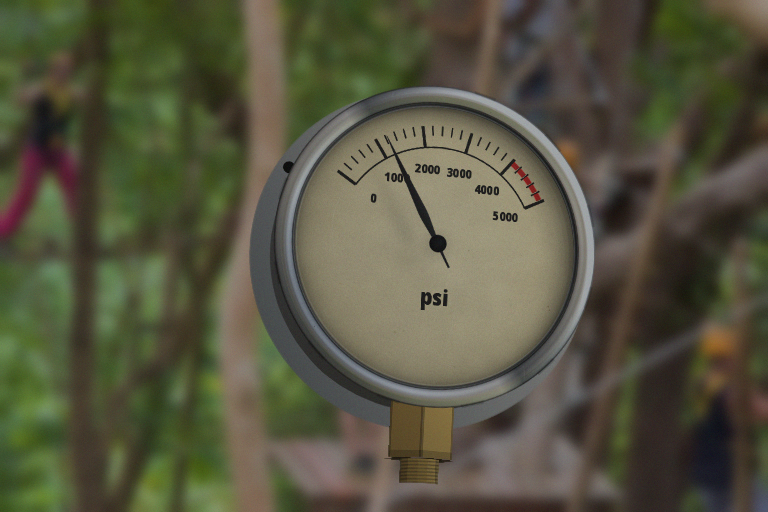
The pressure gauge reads 1200
